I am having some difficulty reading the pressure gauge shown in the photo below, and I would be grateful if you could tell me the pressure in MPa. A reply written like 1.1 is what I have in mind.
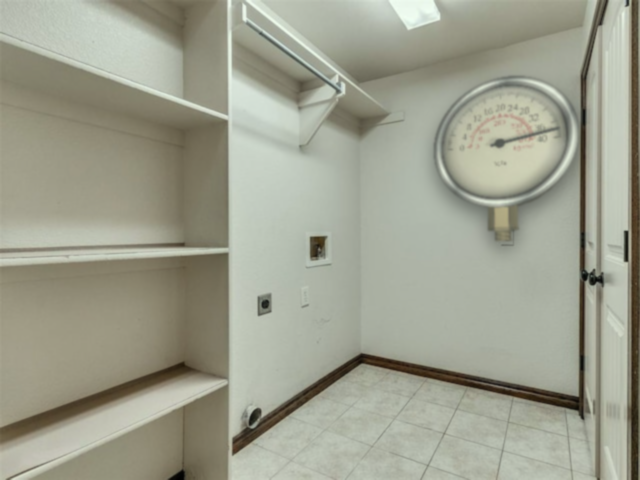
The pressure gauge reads 38
